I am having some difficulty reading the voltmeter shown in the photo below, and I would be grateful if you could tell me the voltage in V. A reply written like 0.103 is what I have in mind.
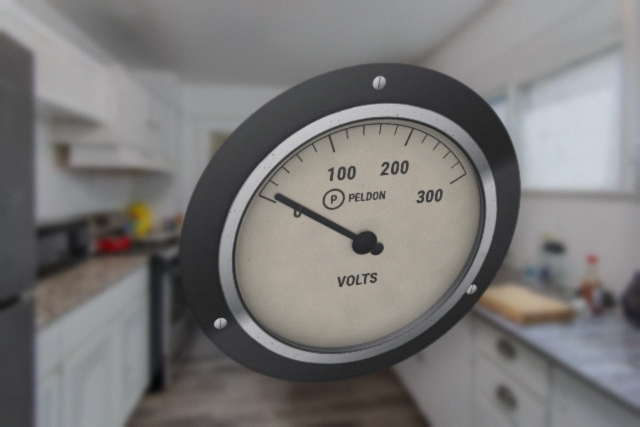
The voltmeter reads 10
